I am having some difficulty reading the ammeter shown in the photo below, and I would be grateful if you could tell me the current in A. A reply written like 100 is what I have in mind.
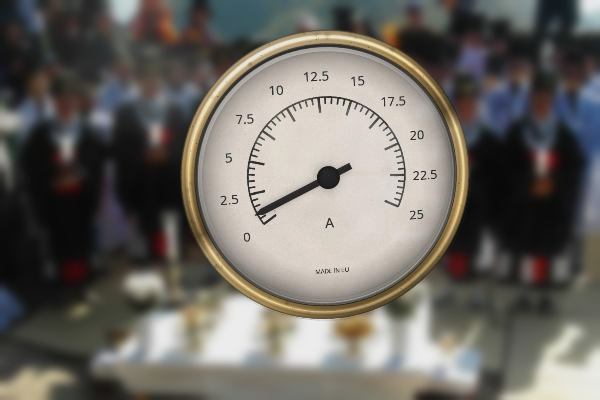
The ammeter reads 1
